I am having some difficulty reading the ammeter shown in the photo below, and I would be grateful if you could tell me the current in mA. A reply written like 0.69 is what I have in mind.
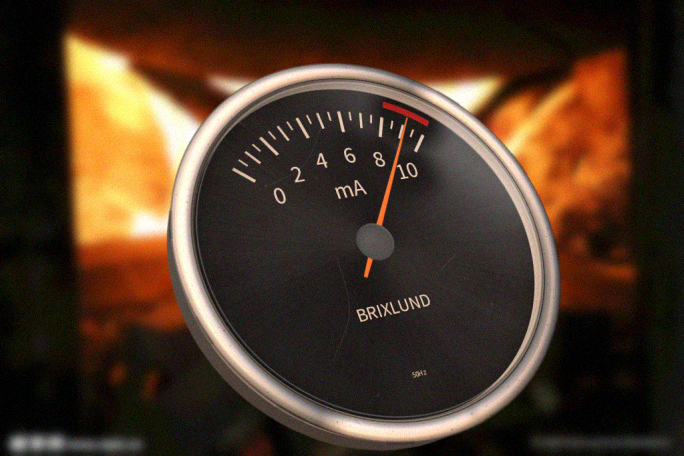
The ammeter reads 9
